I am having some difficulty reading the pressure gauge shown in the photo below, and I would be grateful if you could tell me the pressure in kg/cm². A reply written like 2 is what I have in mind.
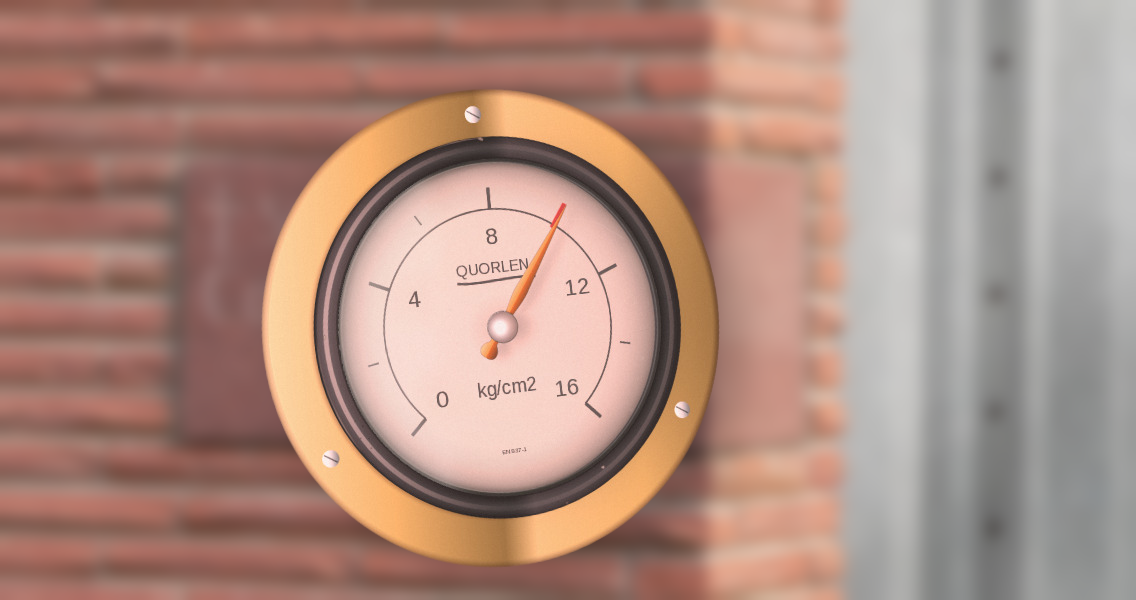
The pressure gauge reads 10
